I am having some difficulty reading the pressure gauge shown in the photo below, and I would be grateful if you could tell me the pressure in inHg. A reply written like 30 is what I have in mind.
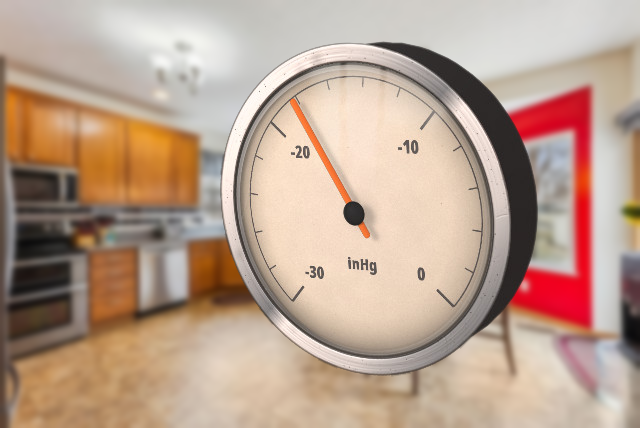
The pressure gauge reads -18
